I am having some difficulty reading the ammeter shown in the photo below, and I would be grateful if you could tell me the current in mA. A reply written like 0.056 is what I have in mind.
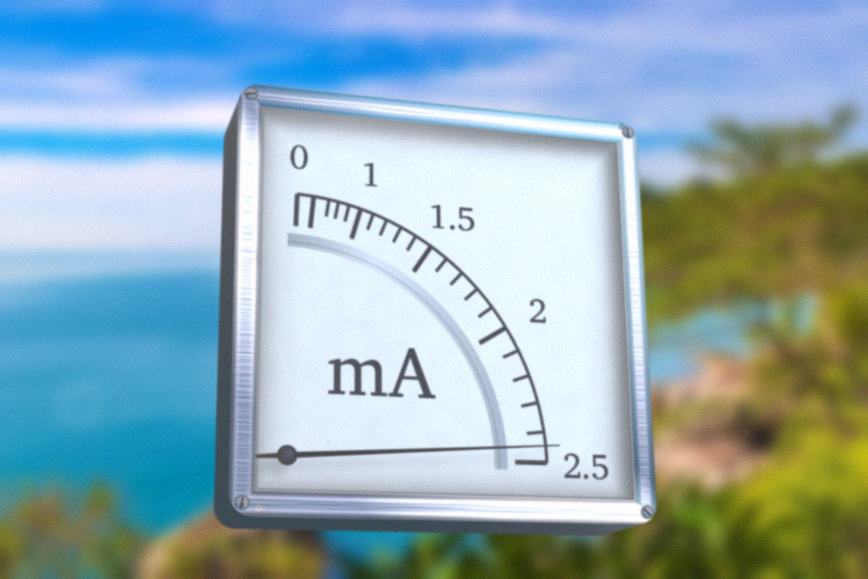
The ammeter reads 2.45
